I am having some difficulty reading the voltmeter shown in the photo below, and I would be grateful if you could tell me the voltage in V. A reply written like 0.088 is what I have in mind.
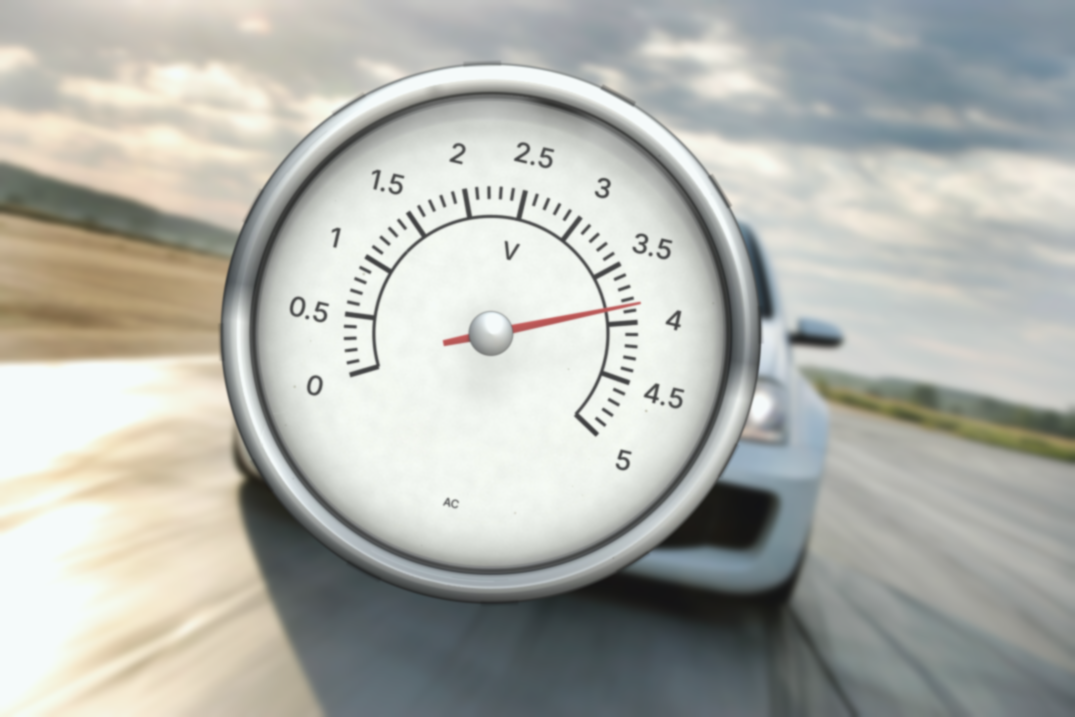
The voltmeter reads 3.85
